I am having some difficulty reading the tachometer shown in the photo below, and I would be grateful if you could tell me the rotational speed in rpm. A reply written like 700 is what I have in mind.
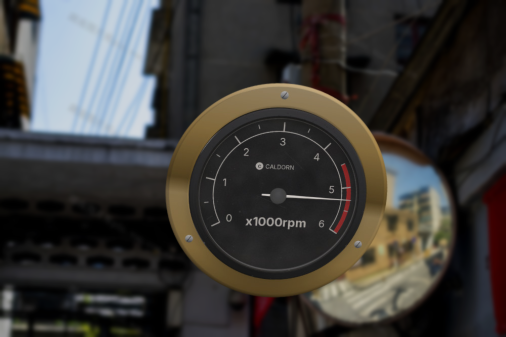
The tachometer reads 5250
